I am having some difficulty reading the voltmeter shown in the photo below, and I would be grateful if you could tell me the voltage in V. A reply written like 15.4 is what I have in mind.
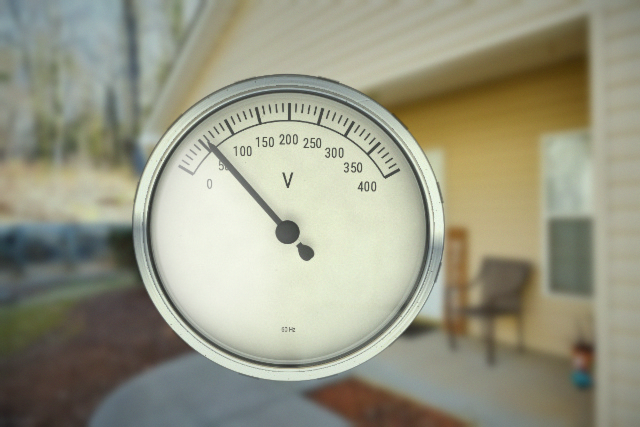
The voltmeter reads 60
